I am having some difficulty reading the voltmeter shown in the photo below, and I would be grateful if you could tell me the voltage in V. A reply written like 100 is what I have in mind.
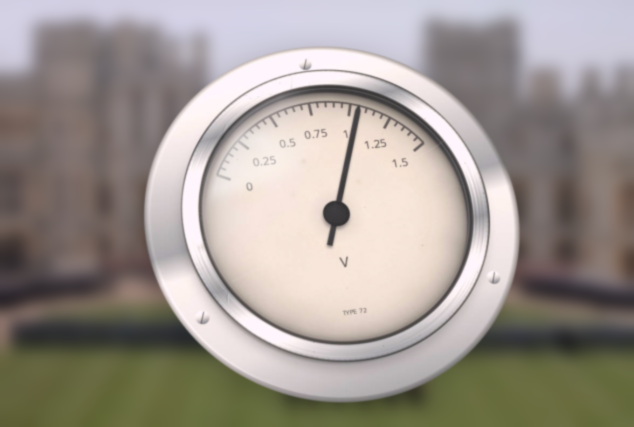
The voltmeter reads 1.05
